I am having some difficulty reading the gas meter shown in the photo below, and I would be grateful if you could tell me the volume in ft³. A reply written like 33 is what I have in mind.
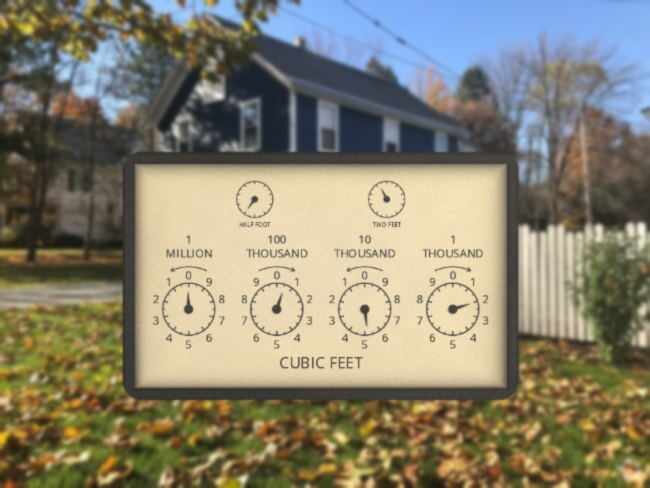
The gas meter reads 5200
